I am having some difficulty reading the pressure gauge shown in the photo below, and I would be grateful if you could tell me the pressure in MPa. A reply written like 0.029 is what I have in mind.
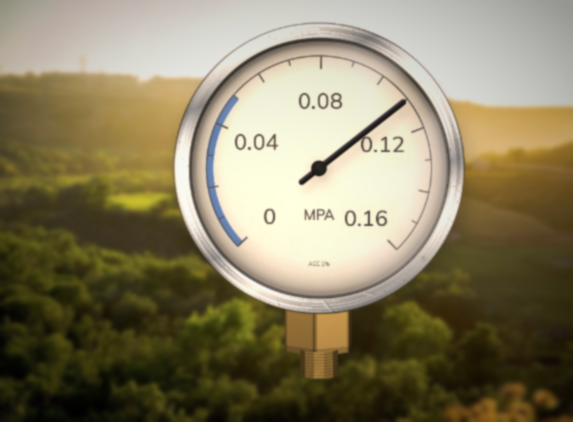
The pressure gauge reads 0.11
